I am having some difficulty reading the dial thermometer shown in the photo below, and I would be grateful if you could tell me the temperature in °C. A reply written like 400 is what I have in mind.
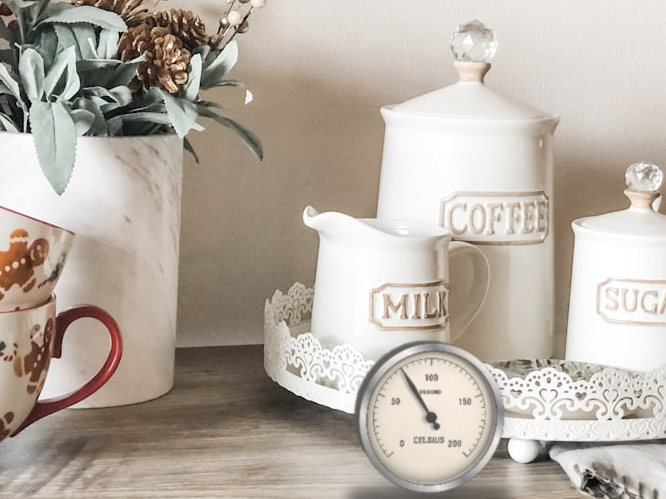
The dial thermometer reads 75
